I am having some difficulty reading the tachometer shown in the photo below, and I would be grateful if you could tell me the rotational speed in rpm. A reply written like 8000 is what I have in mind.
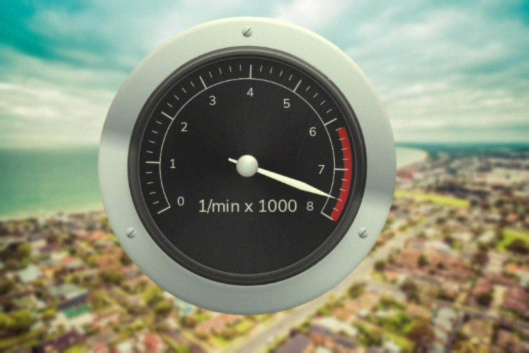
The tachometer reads 7600
